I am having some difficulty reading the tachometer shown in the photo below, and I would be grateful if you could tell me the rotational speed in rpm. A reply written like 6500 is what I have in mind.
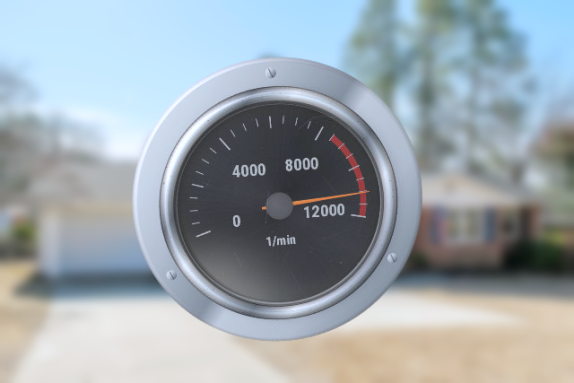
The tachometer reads 11000
